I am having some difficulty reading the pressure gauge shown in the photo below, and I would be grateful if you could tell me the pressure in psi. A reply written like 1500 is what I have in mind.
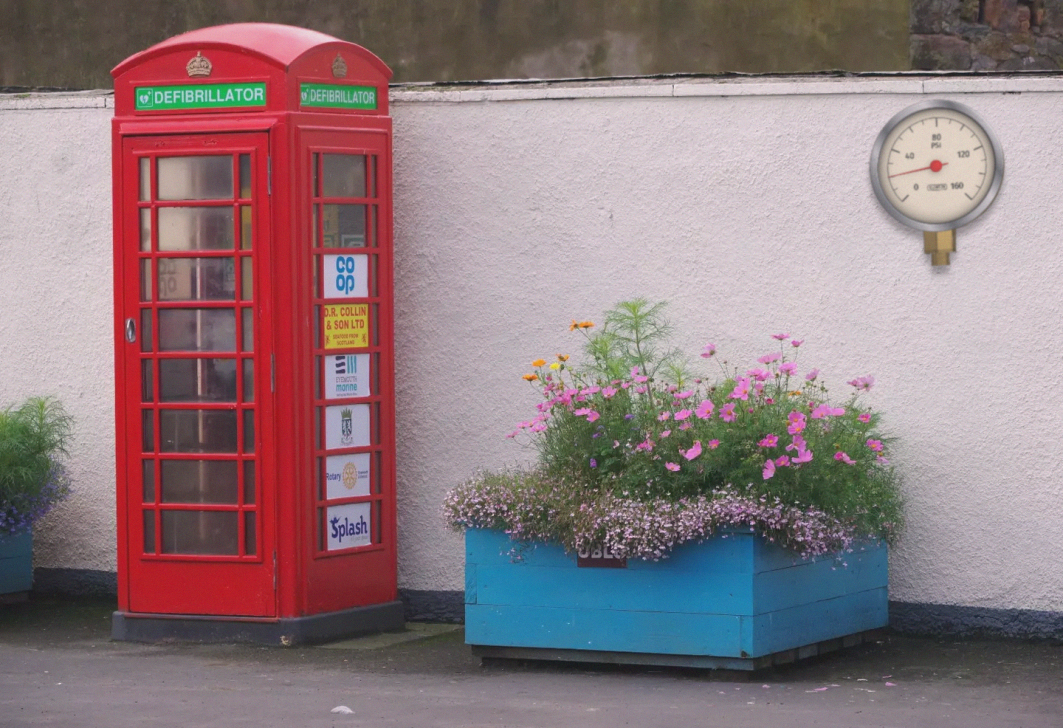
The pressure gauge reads 20
